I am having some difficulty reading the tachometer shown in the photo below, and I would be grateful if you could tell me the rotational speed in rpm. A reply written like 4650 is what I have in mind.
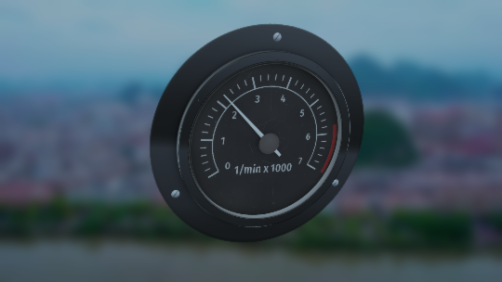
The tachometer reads 2200
